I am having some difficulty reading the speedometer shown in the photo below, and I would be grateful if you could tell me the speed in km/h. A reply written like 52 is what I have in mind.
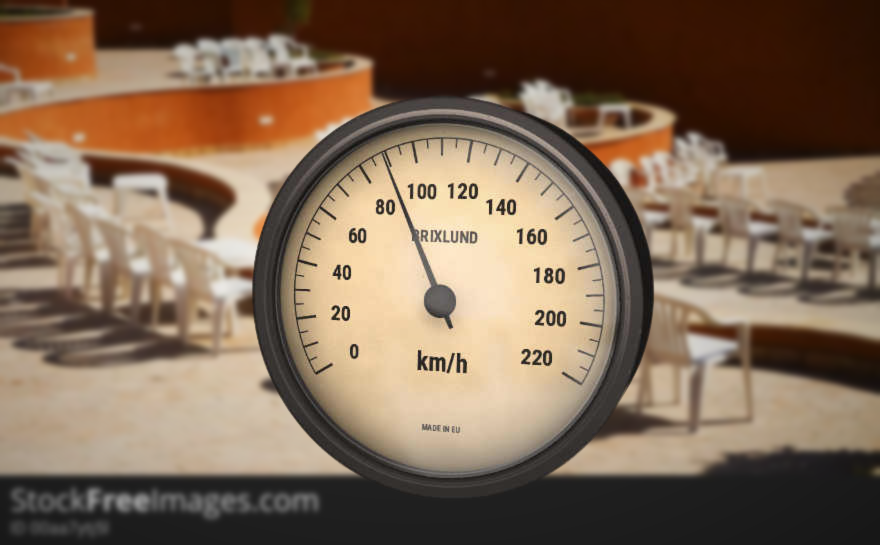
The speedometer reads 90
